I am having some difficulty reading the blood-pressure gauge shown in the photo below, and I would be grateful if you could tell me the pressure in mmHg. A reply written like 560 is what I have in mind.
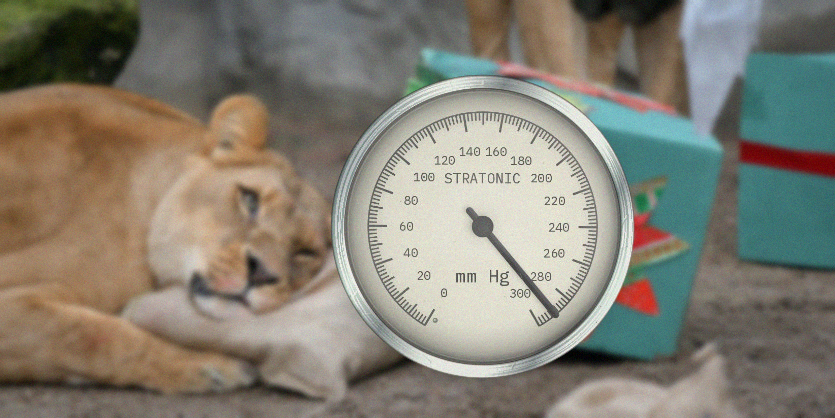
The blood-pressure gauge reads 290
